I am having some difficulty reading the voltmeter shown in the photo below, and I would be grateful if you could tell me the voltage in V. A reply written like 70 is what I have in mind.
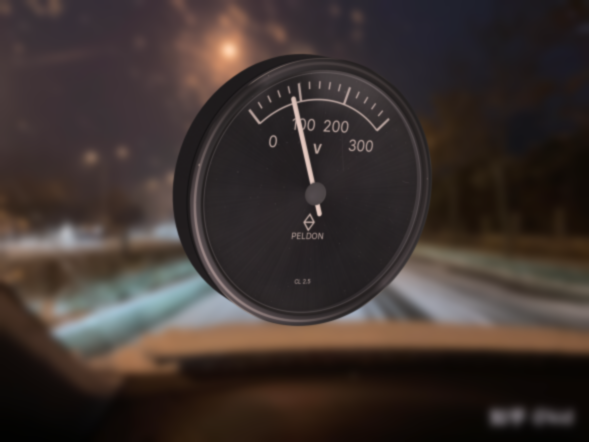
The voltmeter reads 80
